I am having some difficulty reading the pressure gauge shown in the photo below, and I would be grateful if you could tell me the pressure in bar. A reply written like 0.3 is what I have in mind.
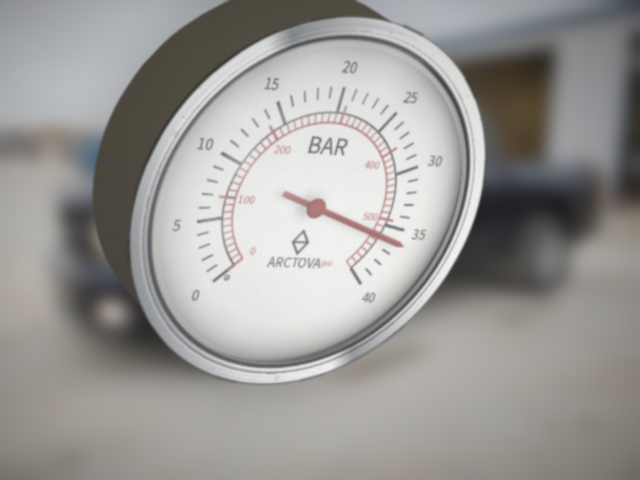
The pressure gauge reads 36
